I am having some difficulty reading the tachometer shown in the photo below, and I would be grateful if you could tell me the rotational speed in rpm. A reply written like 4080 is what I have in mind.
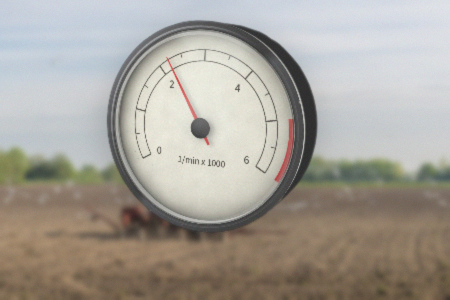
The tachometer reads 2250
